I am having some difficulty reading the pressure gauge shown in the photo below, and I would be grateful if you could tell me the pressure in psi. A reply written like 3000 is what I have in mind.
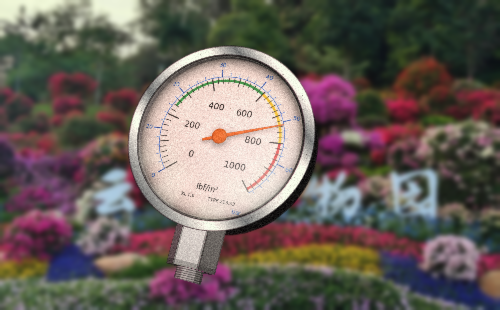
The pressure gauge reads 740
